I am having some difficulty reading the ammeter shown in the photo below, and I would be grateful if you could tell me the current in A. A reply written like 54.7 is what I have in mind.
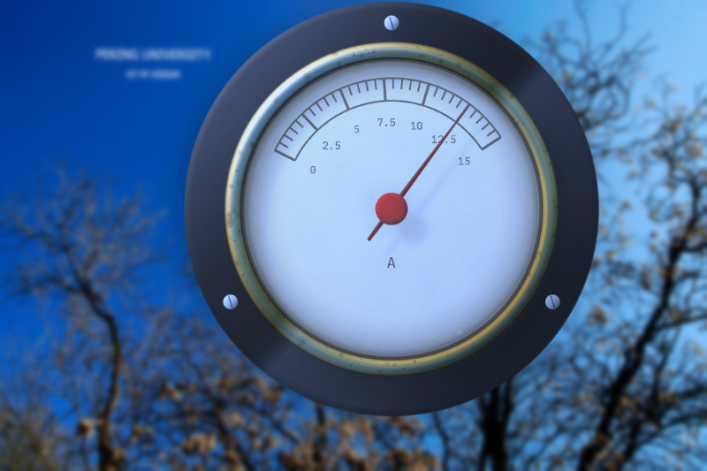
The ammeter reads 12.5
